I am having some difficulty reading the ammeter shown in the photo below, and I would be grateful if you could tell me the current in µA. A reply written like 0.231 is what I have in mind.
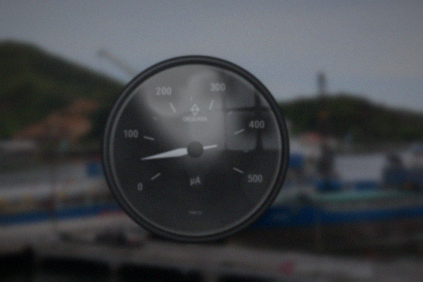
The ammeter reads 50
